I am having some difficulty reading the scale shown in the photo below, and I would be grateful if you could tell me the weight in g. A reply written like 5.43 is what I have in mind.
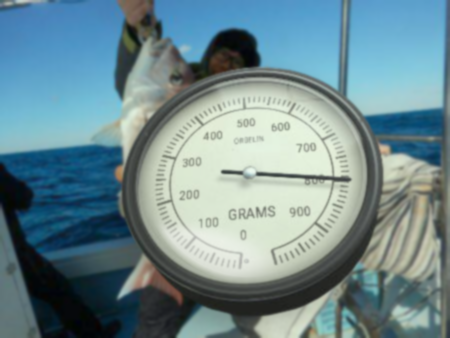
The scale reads 800
